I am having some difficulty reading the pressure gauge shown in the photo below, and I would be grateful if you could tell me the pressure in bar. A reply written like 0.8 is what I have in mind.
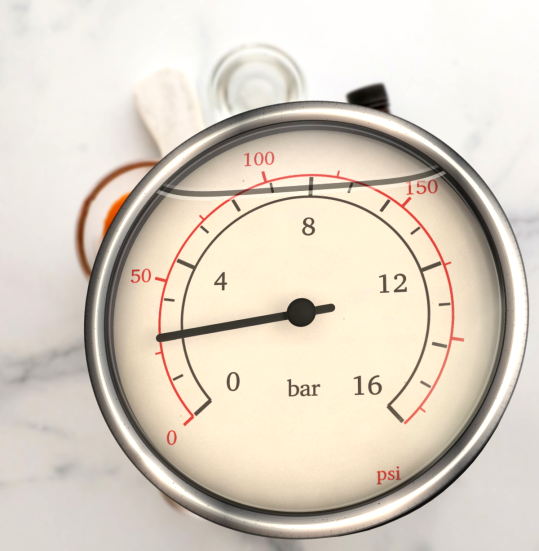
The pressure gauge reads 2
